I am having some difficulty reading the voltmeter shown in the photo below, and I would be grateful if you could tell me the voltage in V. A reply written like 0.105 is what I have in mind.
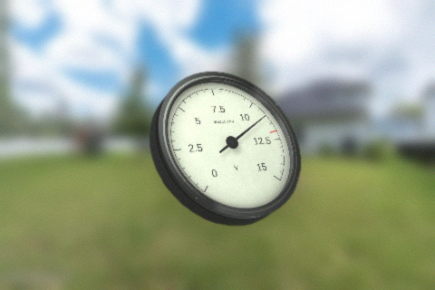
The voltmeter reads 11
